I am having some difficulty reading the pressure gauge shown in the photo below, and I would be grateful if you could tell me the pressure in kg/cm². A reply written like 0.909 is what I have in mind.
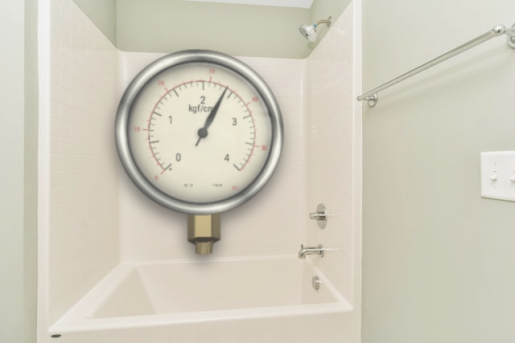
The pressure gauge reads 2.4
